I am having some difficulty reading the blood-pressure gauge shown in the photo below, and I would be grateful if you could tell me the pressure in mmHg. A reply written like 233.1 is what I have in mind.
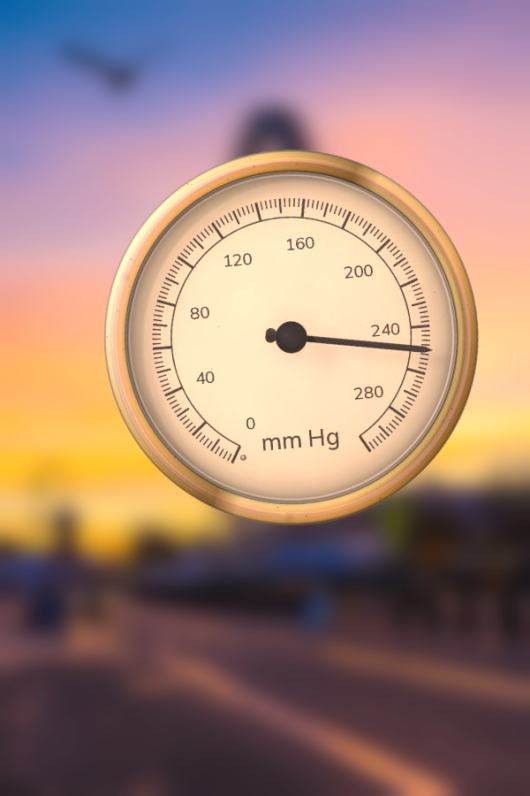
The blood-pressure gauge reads 250
